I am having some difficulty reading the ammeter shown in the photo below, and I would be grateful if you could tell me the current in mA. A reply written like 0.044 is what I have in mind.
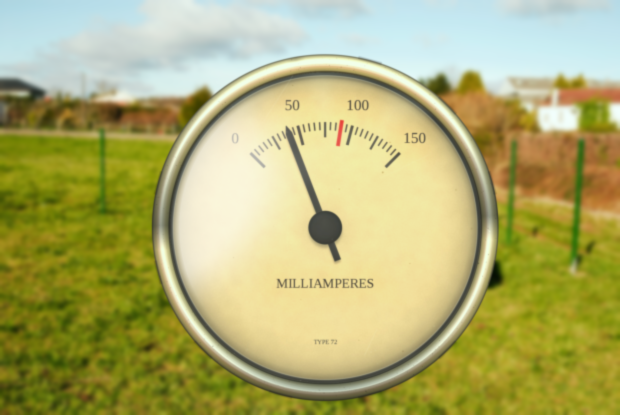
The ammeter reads 40
